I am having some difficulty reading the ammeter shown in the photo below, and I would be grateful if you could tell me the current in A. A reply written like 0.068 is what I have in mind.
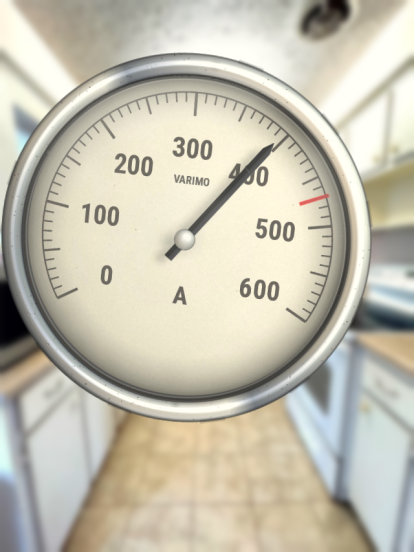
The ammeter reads 395
